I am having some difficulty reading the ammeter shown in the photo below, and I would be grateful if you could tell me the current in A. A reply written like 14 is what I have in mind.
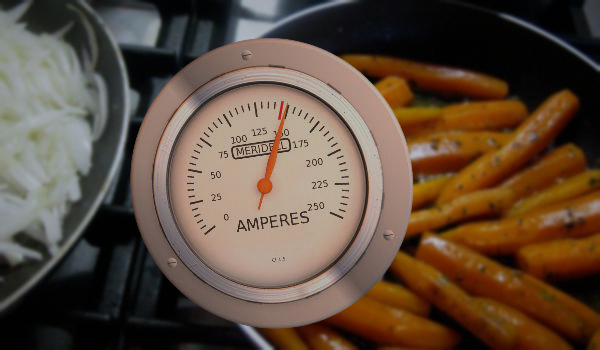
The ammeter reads 150
